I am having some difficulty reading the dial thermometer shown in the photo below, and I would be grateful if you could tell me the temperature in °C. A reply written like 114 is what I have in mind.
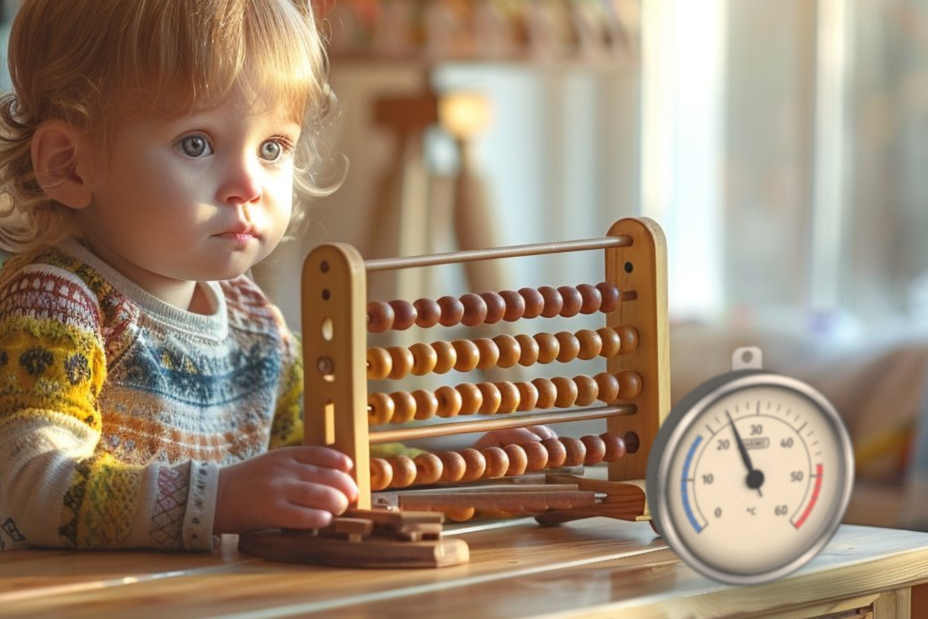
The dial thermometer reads 24
